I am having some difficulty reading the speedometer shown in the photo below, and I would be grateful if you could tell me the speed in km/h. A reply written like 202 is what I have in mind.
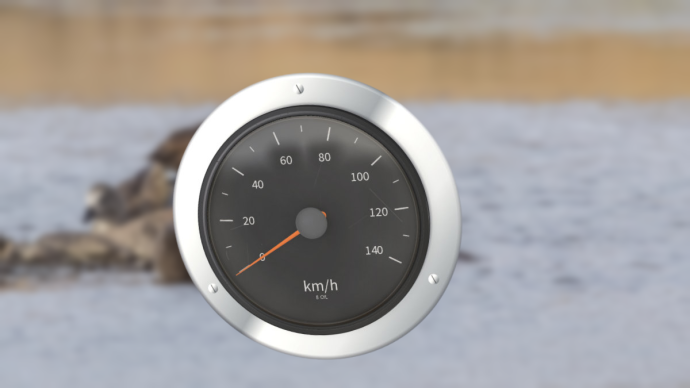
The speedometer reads 0
